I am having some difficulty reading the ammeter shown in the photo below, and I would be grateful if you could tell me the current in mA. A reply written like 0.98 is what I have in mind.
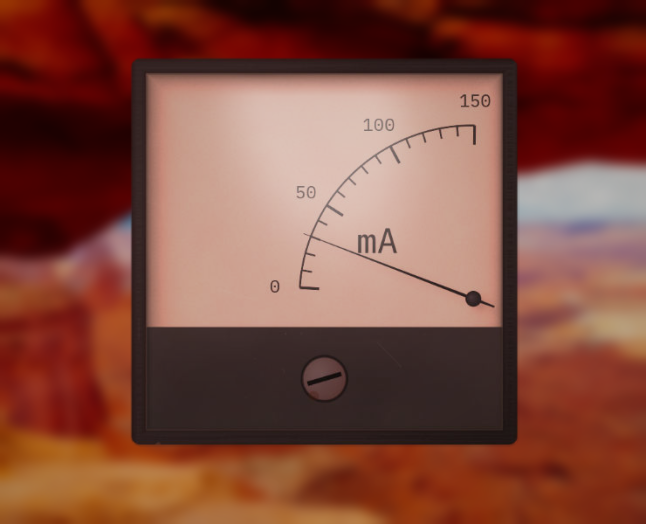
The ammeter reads 30
